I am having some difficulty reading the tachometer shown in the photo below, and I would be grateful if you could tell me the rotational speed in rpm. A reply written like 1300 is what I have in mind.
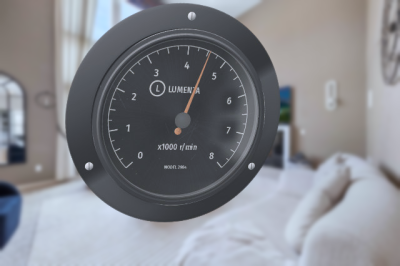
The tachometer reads 4500
